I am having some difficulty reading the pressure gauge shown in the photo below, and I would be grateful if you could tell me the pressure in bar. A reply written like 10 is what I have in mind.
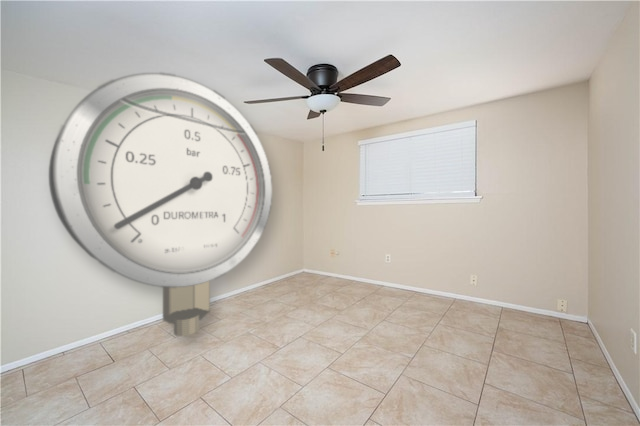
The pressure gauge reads 0.05
